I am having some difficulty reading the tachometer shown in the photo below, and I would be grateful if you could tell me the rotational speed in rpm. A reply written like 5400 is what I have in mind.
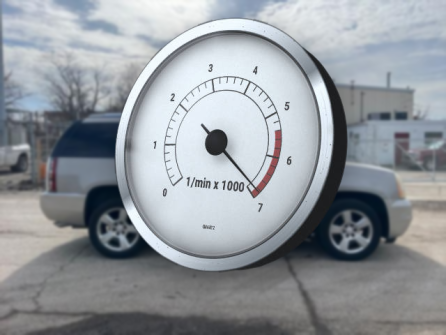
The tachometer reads 6800
